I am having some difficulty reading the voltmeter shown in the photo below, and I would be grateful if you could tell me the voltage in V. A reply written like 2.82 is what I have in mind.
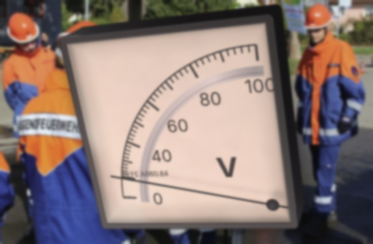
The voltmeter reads 20
